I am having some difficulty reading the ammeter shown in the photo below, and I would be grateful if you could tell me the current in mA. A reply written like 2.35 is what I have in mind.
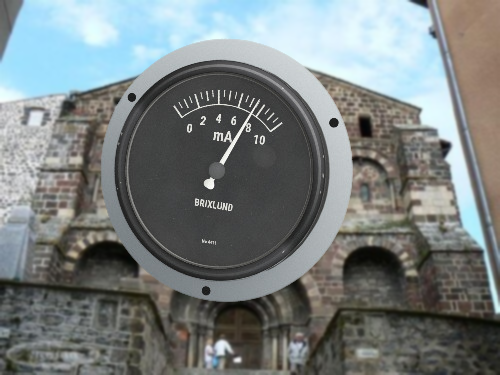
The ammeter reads 7.5
